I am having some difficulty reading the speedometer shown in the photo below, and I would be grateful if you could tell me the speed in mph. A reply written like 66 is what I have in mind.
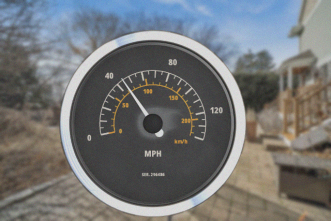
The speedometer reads 45
